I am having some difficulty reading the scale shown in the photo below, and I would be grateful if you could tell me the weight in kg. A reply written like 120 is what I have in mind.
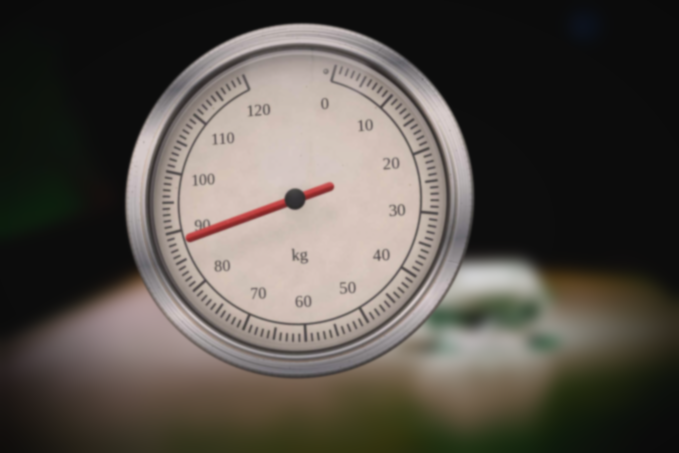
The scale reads 88
